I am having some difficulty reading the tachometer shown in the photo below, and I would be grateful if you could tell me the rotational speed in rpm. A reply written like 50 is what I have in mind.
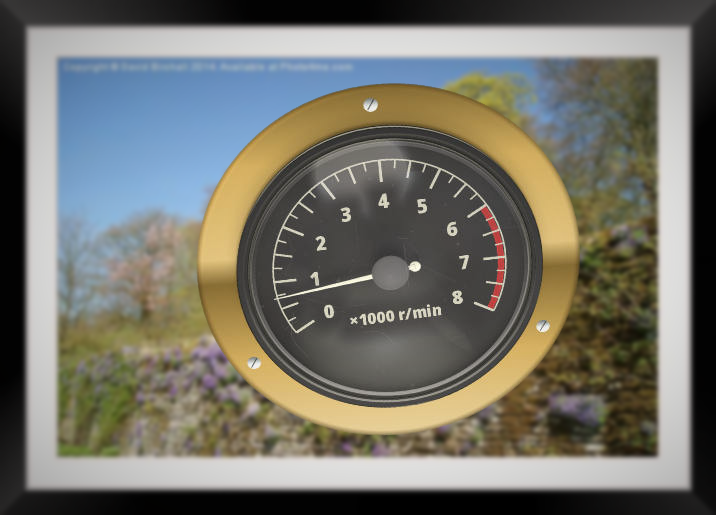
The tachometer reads 750
